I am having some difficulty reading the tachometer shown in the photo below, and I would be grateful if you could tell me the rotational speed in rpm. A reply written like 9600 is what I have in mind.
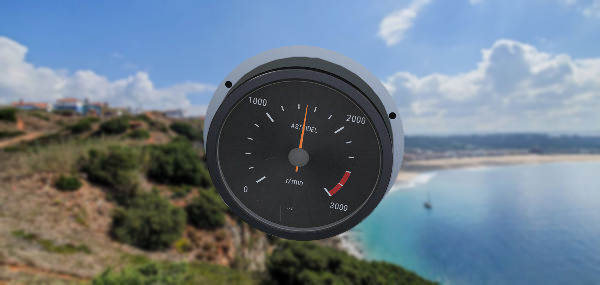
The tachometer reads 1500
